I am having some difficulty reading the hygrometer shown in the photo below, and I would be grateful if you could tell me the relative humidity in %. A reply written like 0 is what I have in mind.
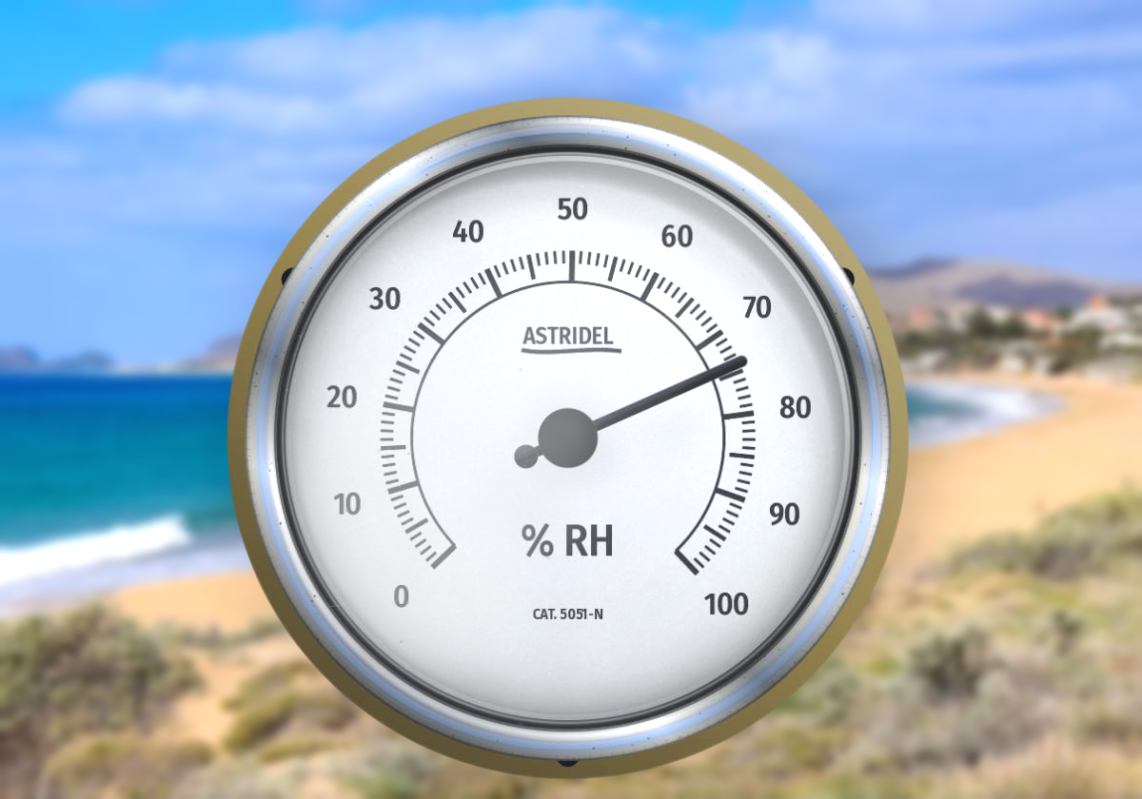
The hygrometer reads 74
